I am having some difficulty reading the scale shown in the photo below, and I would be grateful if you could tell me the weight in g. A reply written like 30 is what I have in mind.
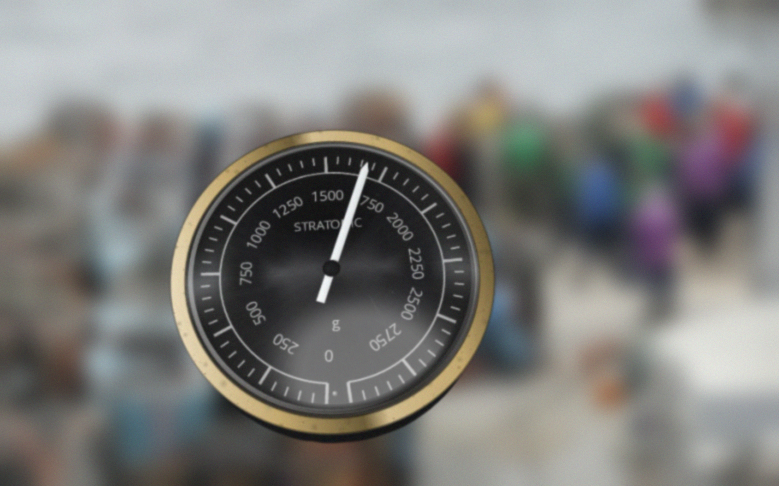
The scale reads 1675
